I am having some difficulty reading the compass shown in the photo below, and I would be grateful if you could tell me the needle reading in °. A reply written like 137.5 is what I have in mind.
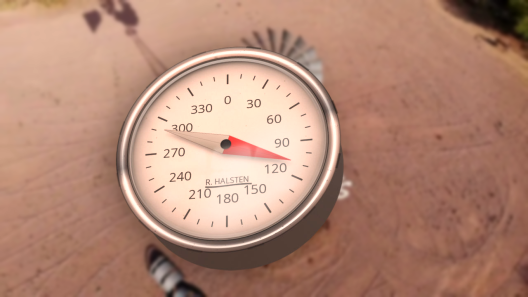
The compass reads 110
